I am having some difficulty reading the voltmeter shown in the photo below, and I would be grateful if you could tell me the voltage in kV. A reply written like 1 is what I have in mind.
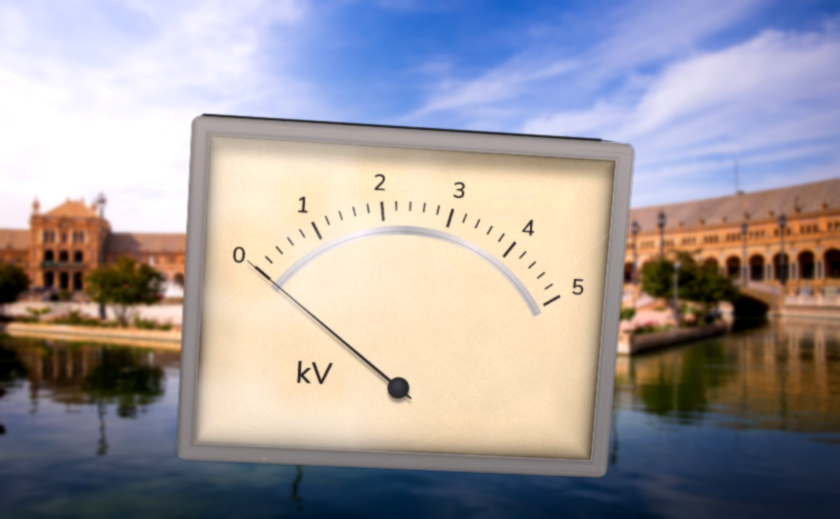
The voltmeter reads 0
